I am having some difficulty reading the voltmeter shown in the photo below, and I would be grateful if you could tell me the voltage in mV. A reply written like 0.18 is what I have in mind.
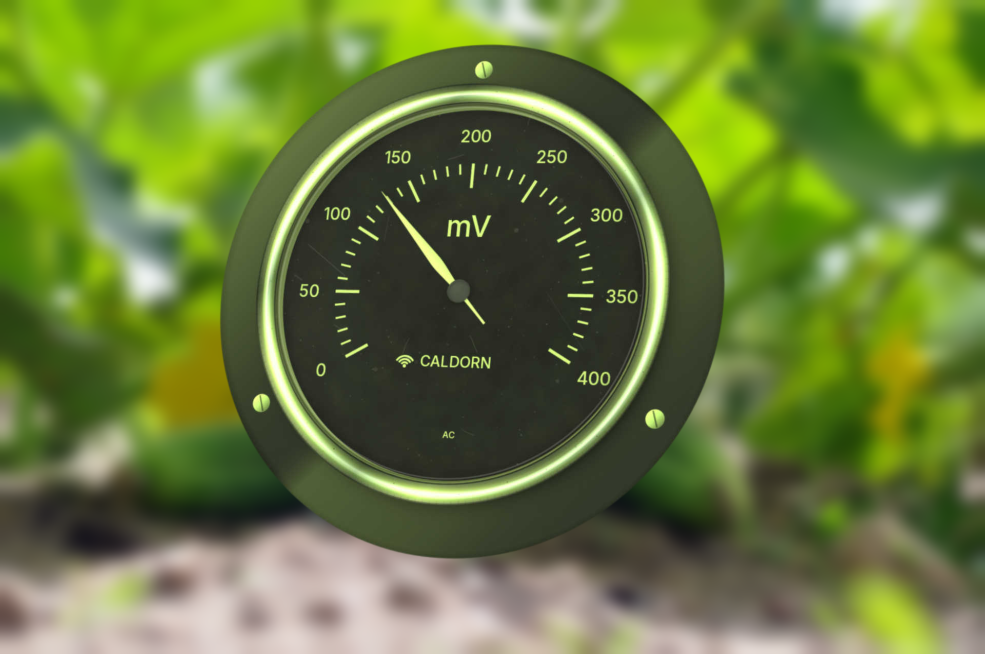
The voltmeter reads 130
